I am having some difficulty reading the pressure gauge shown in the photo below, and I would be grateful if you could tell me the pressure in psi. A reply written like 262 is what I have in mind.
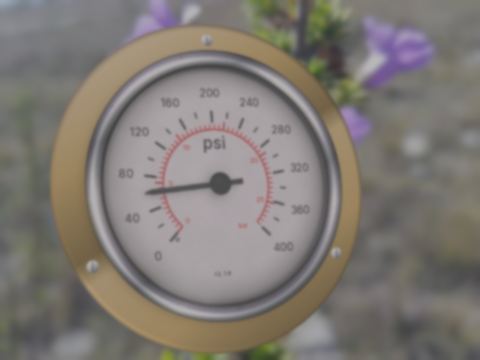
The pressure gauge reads 60
